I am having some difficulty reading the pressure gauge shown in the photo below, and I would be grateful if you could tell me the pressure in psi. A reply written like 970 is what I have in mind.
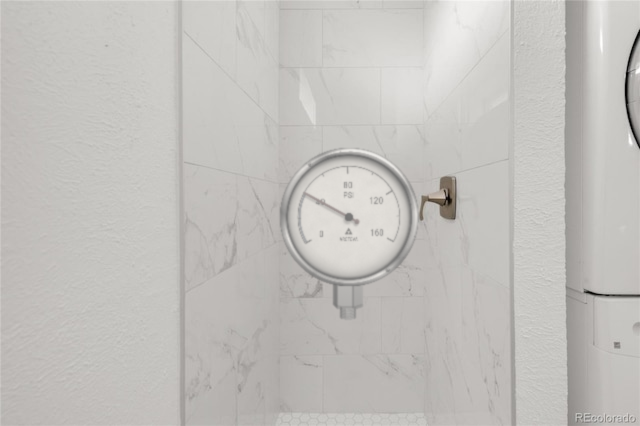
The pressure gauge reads 40
